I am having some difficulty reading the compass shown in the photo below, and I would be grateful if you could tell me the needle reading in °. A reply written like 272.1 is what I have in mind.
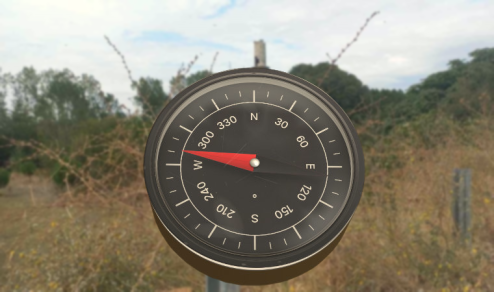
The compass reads 280
